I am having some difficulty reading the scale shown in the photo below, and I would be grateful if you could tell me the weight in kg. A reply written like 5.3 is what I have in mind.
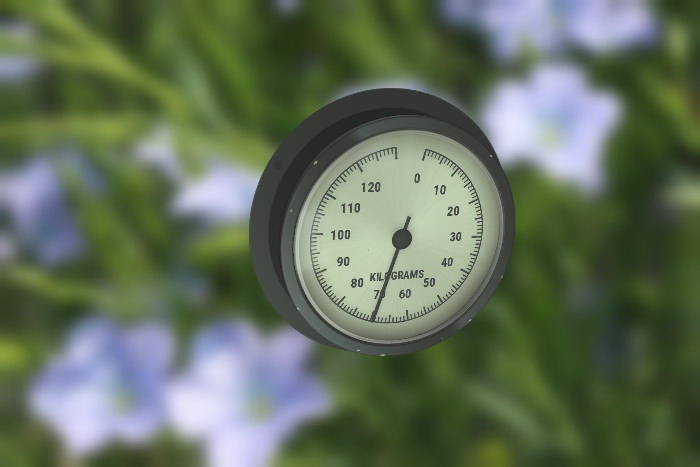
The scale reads 70
